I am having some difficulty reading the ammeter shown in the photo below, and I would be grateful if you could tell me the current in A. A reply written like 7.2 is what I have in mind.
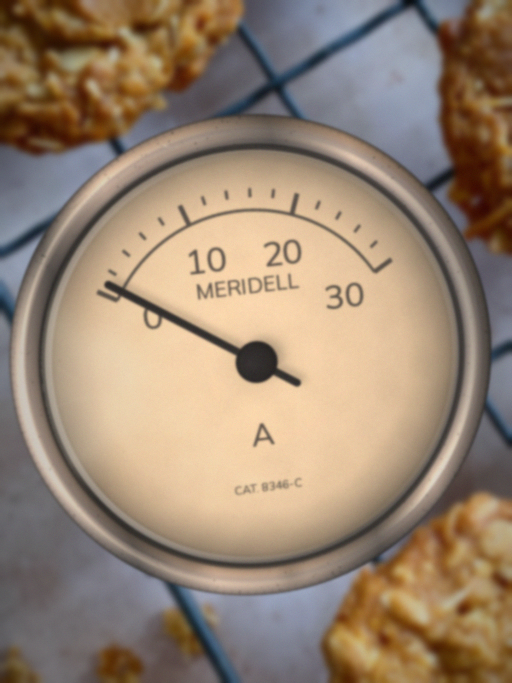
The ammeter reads 1
